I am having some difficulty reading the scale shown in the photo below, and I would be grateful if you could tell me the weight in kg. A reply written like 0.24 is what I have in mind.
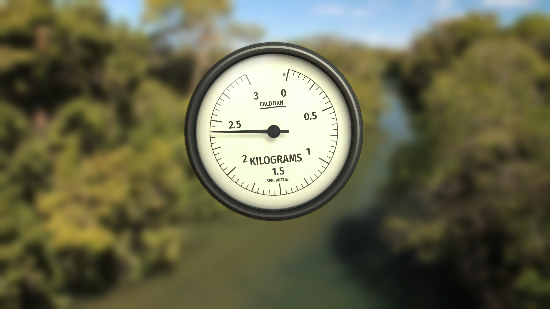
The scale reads 2.4
